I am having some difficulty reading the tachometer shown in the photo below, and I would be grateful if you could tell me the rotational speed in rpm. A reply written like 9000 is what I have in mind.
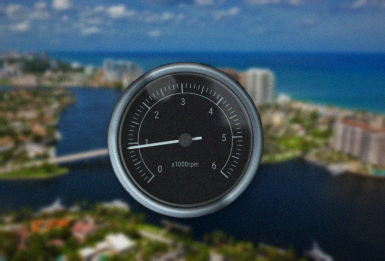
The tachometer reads 900
